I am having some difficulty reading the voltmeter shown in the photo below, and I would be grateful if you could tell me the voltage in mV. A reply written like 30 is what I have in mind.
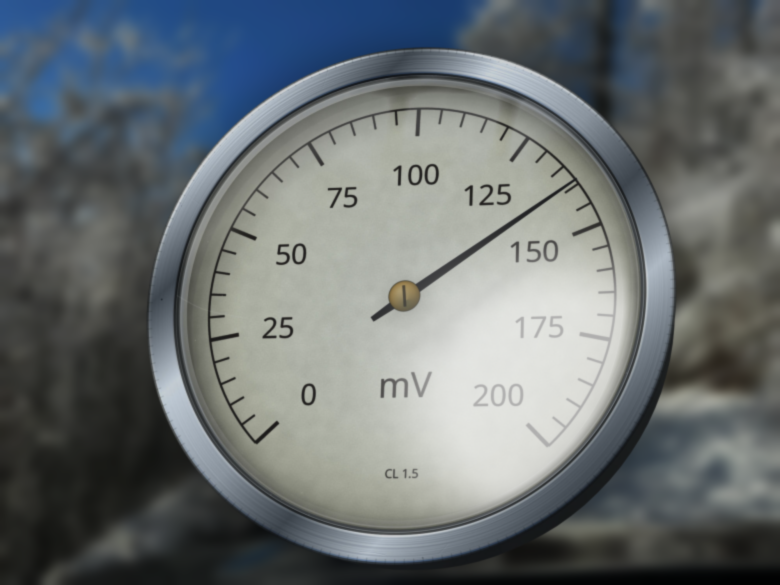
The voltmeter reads 140
